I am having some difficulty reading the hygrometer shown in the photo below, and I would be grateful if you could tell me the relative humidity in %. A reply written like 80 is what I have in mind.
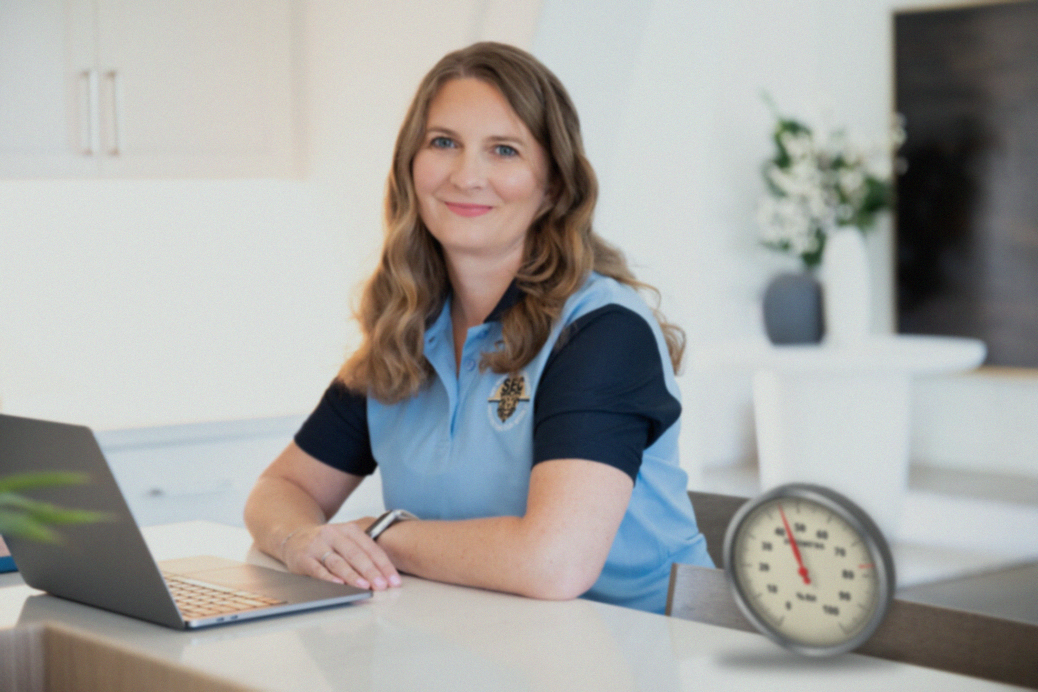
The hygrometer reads 45
